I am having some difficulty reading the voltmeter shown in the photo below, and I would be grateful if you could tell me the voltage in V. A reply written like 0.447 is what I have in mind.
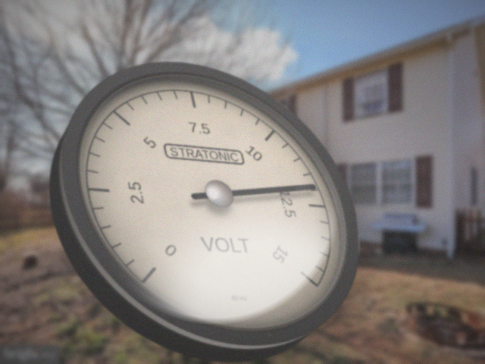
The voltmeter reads 12
